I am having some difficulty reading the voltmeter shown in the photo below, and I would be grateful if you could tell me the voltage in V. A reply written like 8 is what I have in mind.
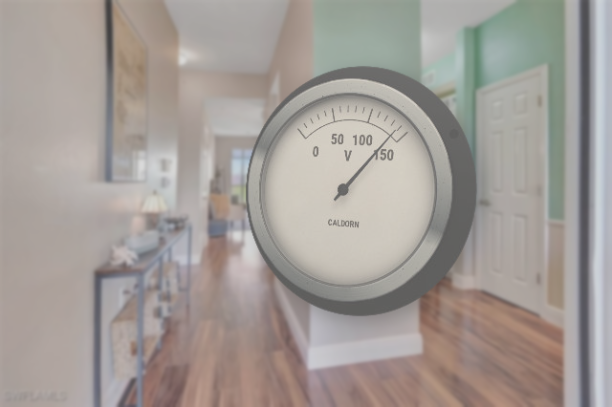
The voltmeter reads 140
